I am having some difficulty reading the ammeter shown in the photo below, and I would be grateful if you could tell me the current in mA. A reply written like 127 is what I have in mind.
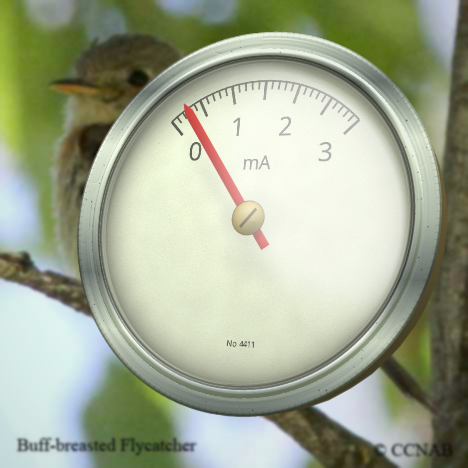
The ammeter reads 0.3
